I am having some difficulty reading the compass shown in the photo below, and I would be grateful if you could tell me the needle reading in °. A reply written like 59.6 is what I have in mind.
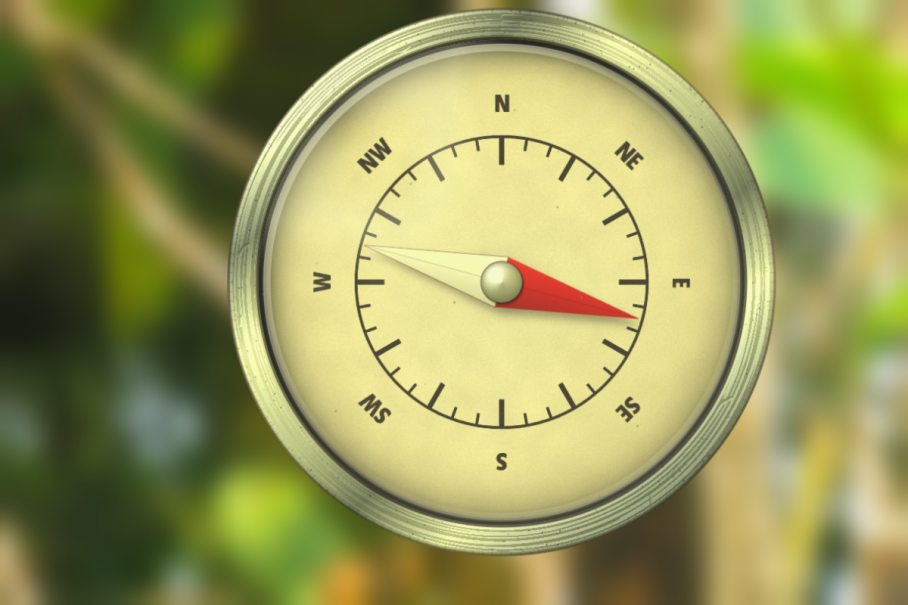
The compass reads 105
